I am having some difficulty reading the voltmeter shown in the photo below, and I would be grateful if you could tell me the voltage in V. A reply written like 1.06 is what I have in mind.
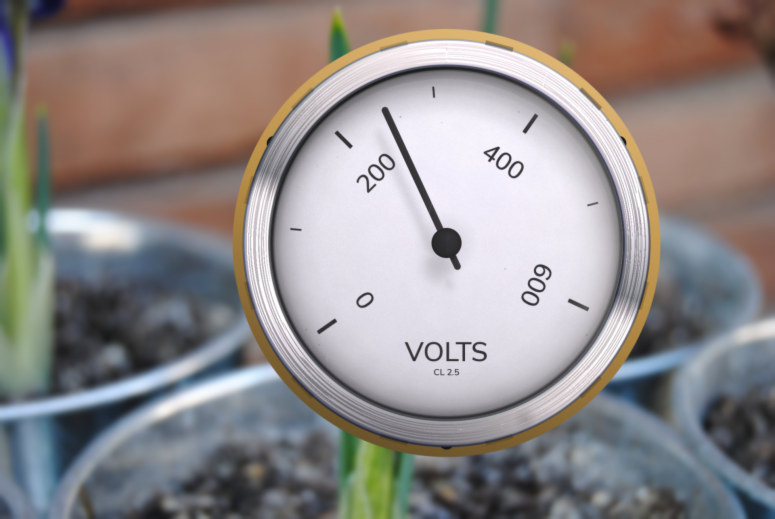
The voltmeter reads 250
